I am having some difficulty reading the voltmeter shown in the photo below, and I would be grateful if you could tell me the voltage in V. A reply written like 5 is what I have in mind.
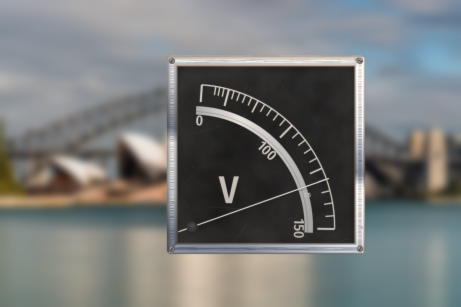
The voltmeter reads 130
